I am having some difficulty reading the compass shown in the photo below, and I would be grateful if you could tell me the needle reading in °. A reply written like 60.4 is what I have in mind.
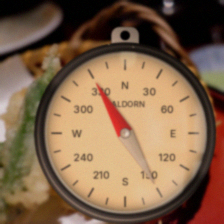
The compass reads 330
